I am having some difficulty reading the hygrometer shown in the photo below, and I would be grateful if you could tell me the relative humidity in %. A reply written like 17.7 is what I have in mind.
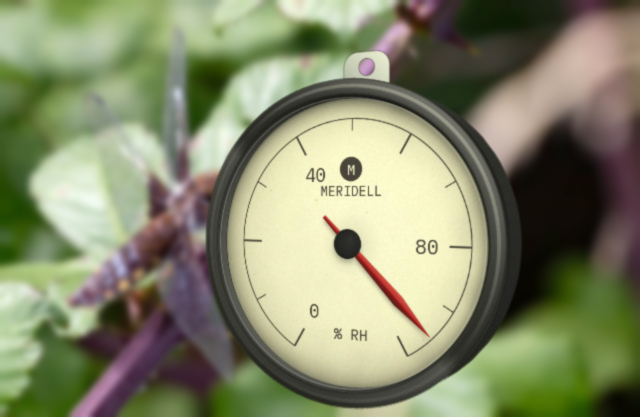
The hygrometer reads 95
